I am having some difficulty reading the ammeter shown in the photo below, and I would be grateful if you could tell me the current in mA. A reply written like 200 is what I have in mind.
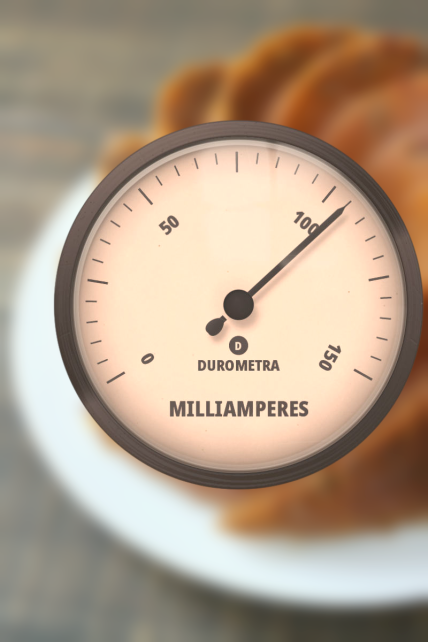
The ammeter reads 105
